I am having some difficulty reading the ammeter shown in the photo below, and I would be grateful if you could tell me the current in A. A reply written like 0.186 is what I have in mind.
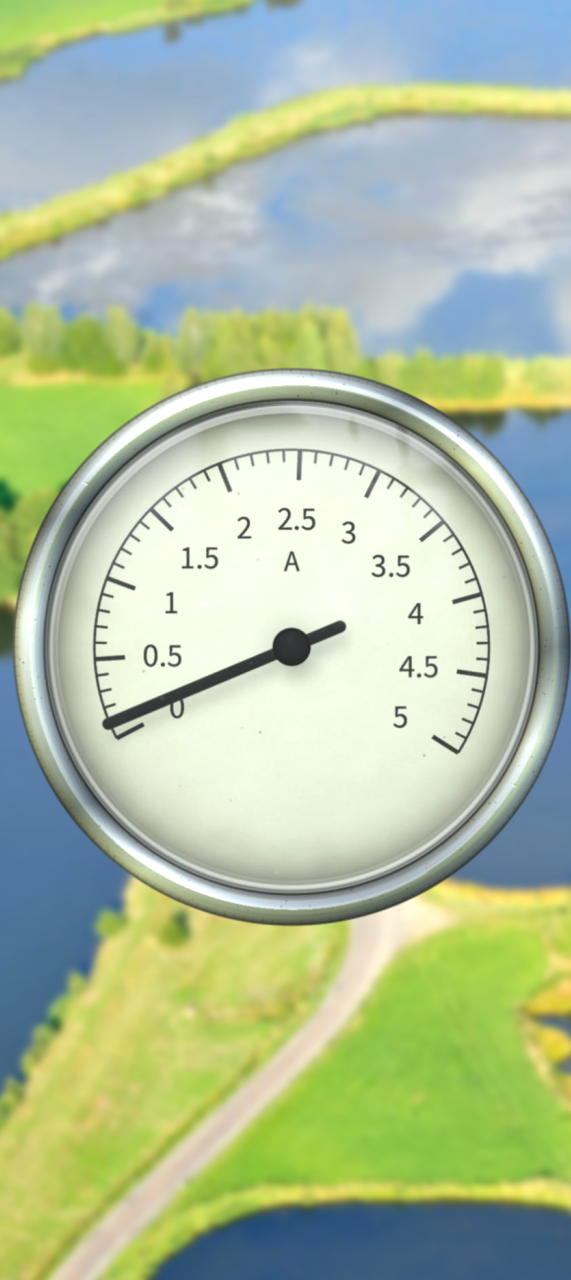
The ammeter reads 0.1
